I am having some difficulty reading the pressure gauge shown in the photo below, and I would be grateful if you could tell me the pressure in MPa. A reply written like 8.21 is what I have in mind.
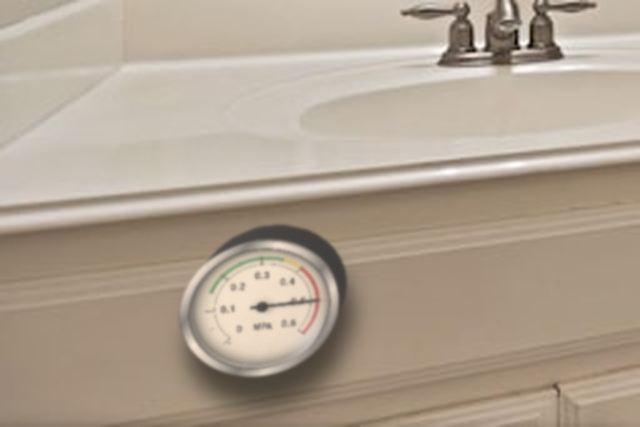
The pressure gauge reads 0.5
